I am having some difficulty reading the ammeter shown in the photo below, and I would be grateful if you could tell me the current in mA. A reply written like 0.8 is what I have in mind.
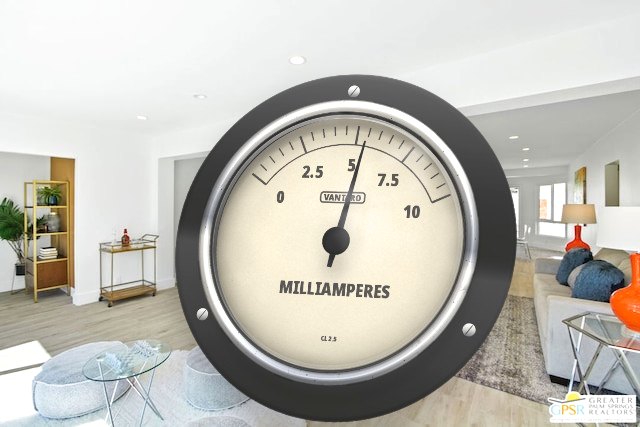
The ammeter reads 5.5
